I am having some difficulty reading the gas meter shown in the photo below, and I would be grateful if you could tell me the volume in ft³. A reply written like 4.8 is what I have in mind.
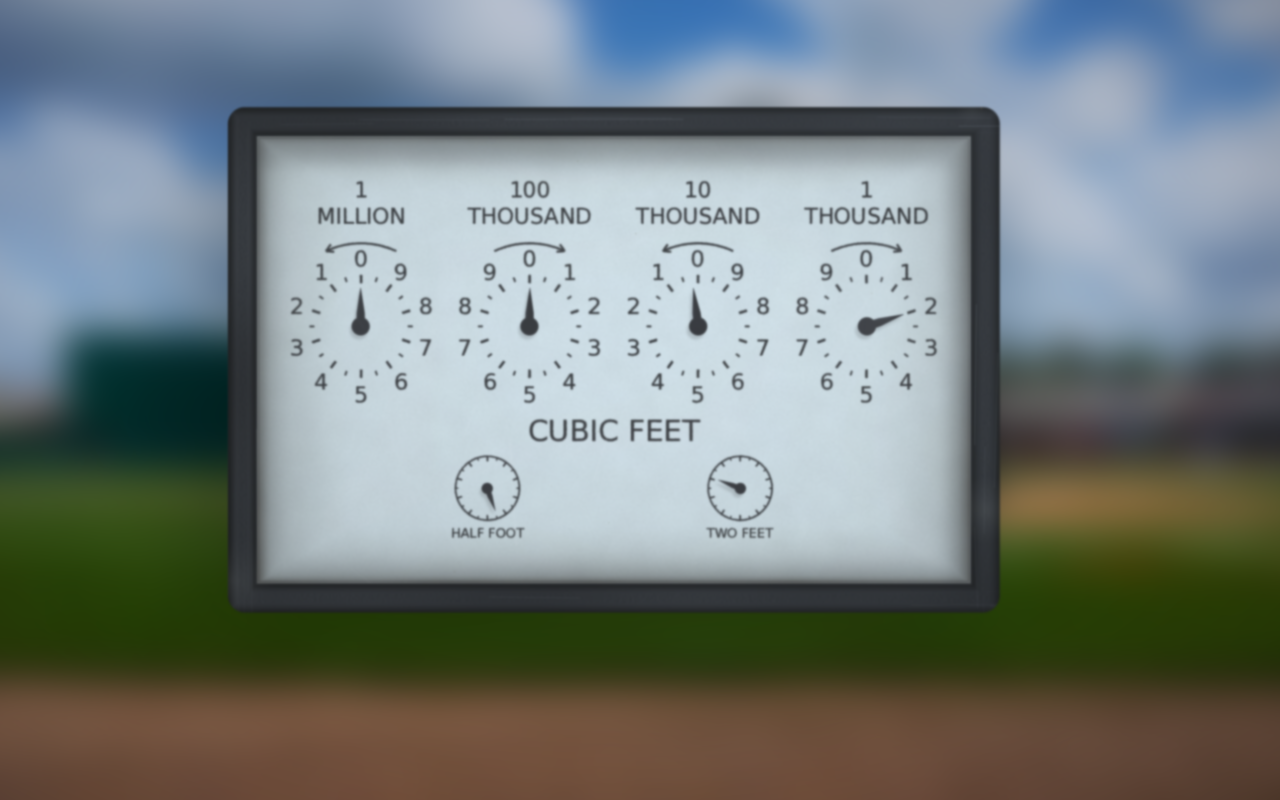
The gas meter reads 200
